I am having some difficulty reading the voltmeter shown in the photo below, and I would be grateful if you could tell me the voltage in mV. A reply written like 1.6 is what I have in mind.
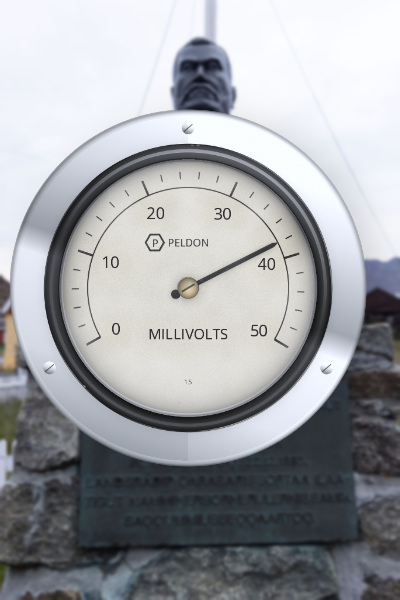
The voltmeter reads 38
